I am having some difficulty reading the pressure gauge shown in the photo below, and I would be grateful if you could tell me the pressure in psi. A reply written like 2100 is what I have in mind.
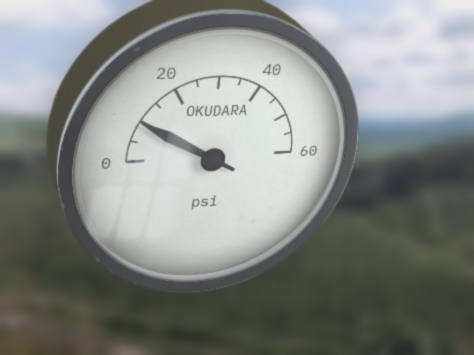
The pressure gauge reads 10
